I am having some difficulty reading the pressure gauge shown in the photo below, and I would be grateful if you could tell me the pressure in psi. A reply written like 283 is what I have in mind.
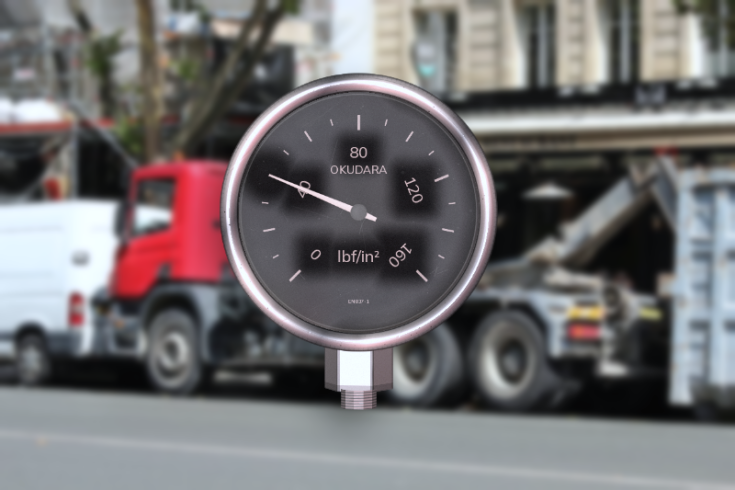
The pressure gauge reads 40
